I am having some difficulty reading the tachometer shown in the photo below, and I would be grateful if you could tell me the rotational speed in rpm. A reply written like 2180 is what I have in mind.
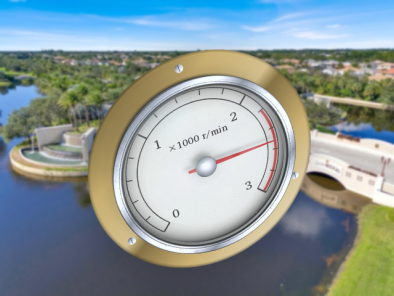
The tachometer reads 2500
